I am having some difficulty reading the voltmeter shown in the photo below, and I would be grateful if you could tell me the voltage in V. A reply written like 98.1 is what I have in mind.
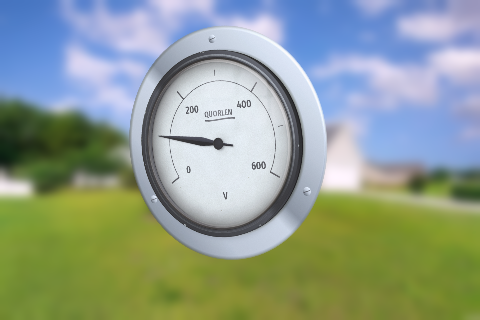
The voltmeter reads 100
